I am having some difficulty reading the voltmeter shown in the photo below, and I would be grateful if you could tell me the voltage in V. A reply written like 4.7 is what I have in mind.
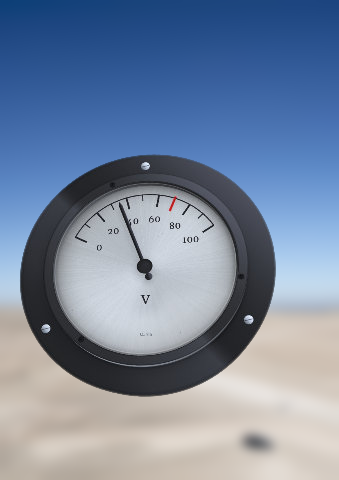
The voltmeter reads 35
